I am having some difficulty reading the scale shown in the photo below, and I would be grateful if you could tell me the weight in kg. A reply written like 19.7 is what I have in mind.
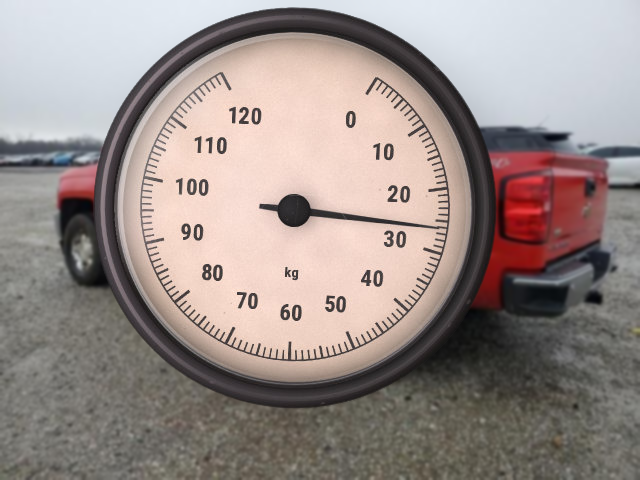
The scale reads 26
